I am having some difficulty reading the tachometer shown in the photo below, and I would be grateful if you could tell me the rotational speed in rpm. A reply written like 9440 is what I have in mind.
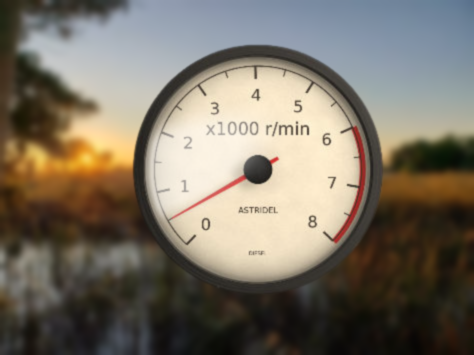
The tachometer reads 500
